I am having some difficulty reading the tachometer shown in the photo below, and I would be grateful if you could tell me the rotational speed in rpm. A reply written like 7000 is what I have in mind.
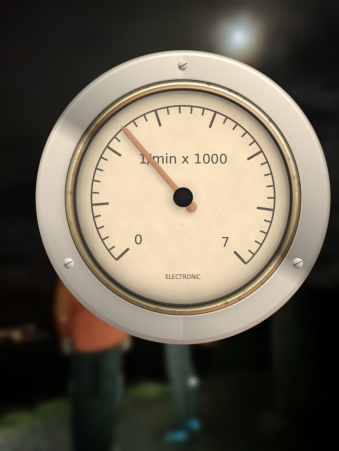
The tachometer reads 2400
